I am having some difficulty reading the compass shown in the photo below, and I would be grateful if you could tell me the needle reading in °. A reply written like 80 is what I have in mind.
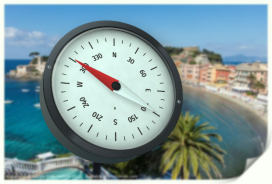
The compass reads 300
